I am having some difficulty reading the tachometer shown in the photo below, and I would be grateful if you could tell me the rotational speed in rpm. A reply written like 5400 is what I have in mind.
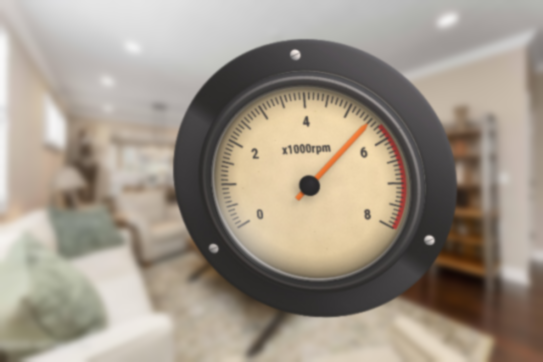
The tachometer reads 5500
